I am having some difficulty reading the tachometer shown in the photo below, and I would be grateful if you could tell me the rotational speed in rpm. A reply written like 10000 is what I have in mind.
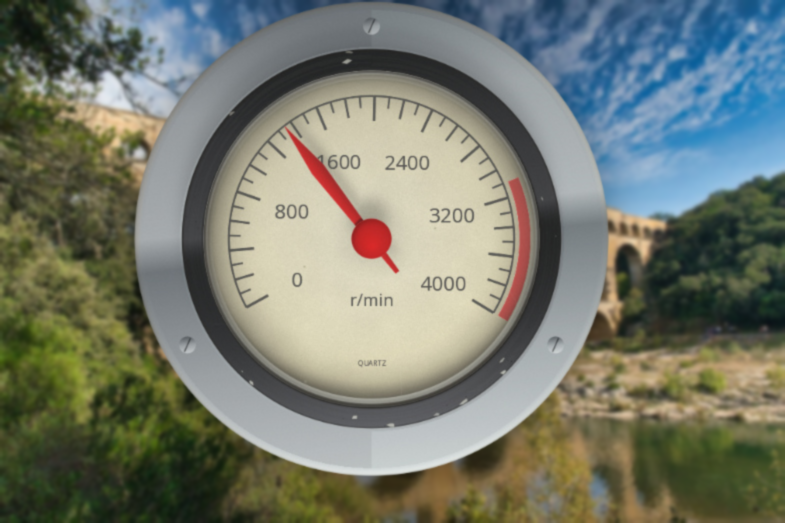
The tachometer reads 1350
